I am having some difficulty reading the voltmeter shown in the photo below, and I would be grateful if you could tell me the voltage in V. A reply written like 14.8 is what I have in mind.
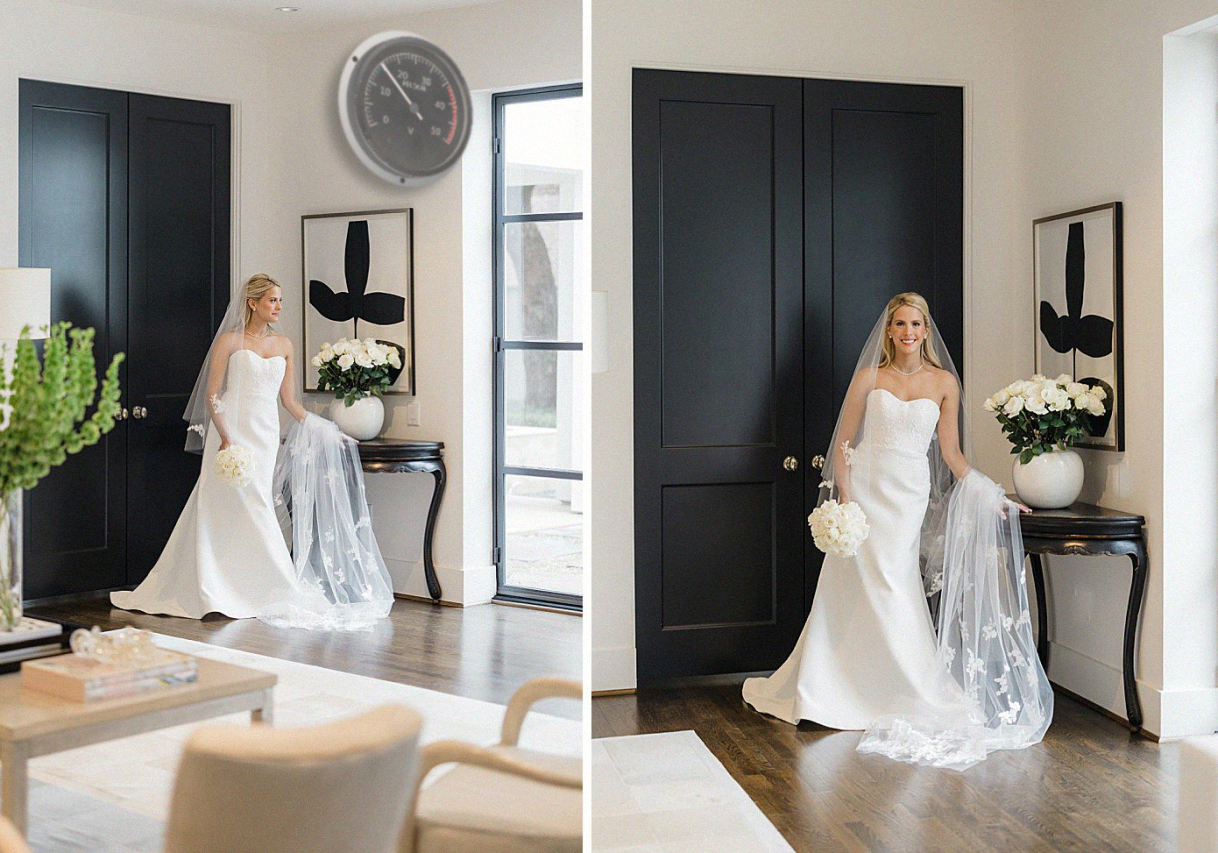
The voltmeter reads 15
